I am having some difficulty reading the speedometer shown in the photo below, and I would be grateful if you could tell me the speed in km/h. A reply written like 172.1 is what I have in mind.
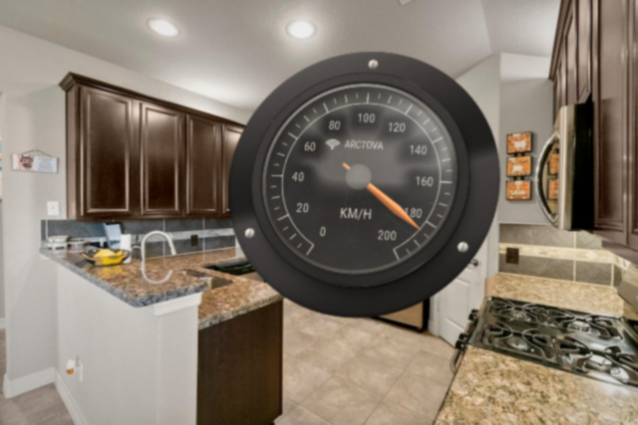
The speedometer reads 185
